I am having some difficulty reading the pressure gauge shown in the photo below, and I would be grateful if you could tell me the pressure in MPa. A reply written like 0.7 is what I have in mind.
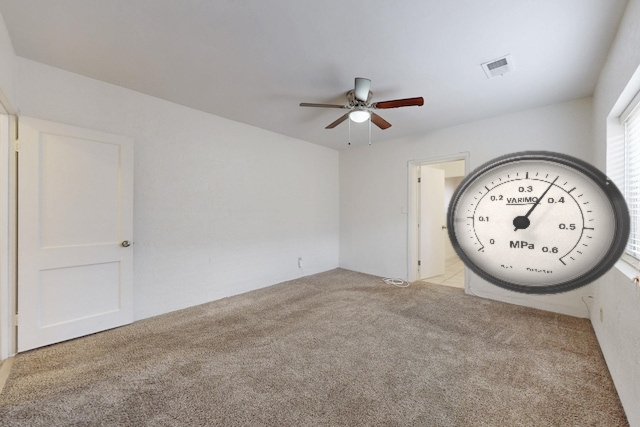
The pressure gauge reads 0.36
